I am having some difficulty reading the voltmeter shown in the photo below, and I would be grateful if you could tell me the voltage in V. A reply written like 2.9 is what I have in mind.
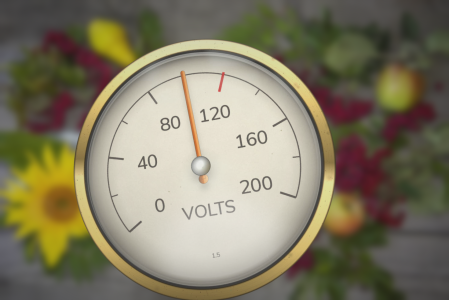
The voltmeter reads 100
